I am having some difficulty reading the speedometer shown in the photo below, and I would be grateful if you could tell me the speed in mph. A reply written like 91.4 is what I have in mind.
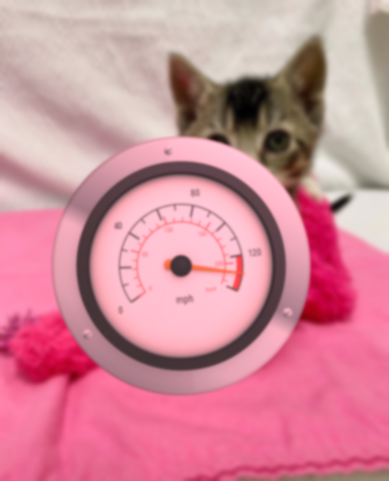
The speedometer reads 130
